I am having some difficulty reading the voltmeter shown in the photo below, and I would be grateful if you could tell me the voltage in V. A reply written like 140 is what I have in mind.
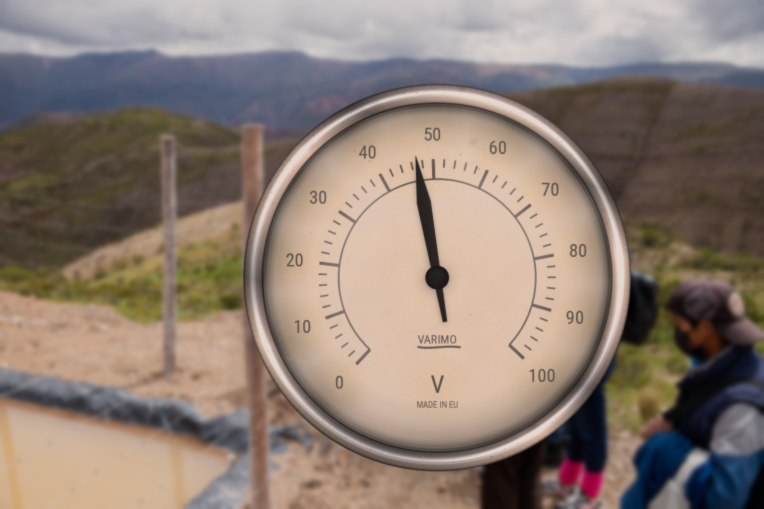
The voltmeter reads 47
